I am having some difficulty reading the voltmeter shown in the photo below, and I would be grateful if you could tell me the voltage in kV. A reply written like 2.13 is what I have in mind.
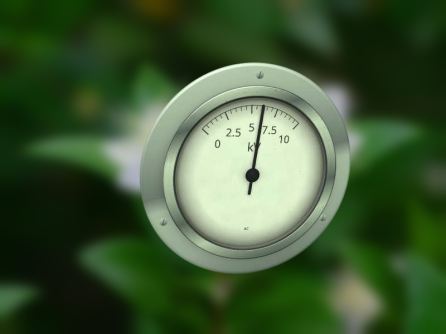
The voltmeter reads 6
